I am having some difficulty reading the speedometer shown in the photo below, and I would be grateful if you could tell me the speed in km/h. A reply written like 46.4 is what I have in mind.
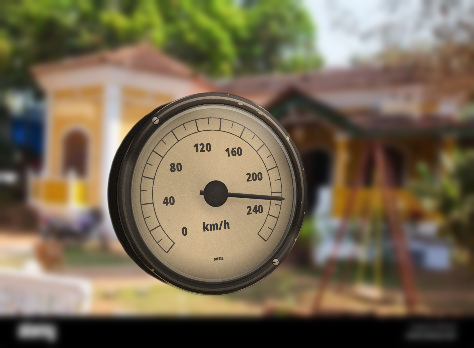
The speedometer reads 225
